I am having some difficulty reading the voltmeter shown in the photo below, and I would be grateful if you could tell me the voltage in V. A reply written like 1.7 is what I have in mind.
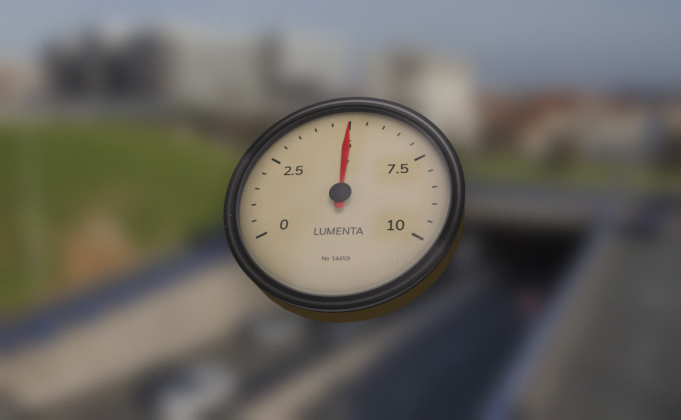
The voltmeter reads 5
